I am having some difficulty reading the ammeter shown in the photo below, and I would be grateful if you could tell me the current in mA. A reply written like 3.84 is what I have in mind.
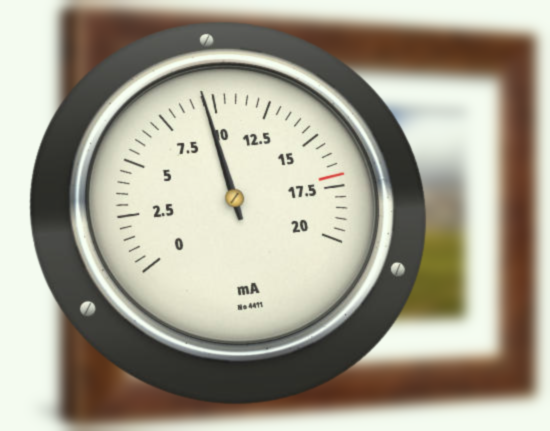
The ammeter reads 9.5
